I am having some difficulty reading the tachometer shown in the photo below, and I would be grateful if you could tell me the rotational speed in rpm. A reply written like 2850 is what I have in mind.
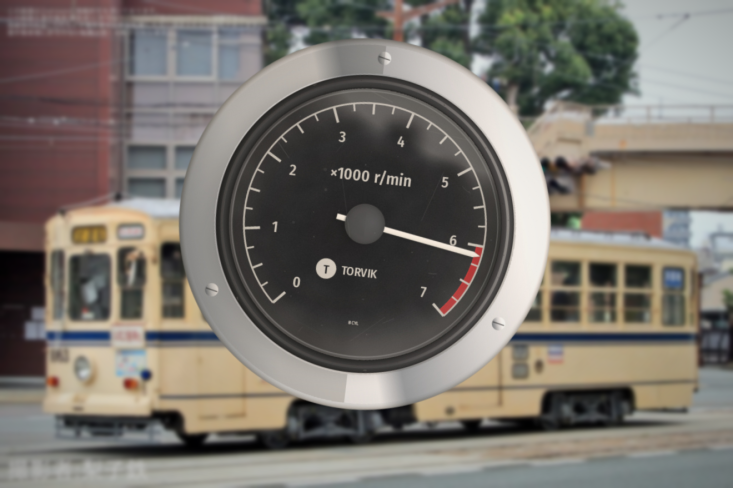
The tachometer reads 6125
